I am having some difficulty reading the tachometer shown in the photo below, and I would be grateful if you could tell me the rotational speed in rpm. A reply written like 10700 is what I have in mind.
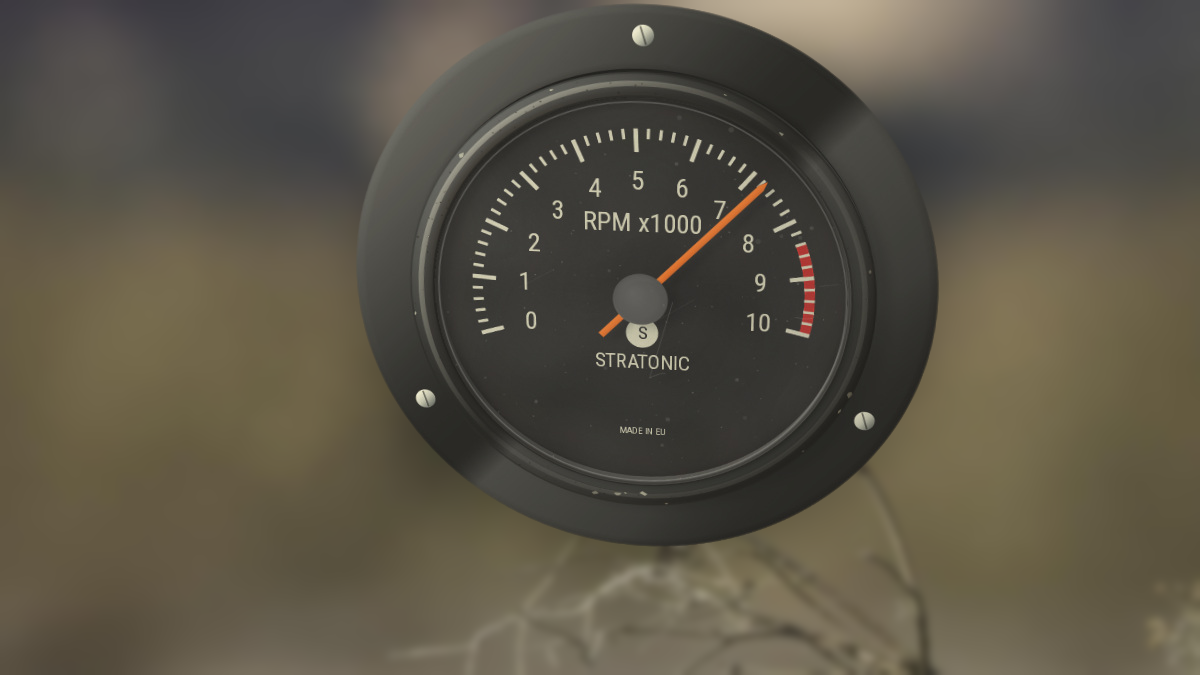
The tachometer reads 7200
